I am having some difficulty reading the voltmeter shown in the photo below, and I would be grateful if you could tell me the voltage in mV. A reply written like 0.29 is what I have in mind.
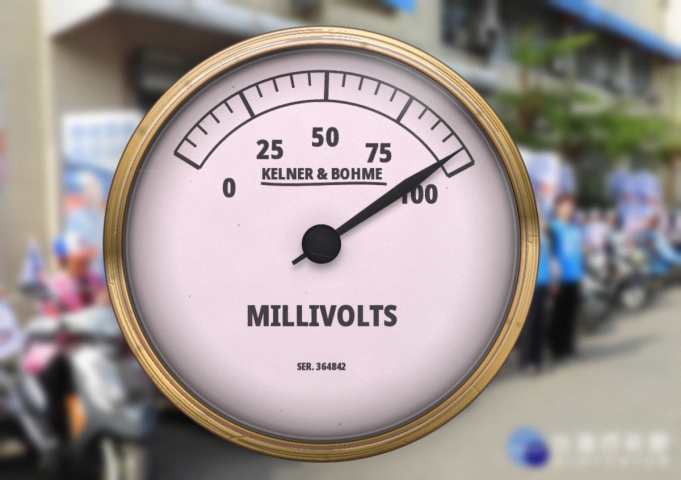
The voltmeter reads 95
